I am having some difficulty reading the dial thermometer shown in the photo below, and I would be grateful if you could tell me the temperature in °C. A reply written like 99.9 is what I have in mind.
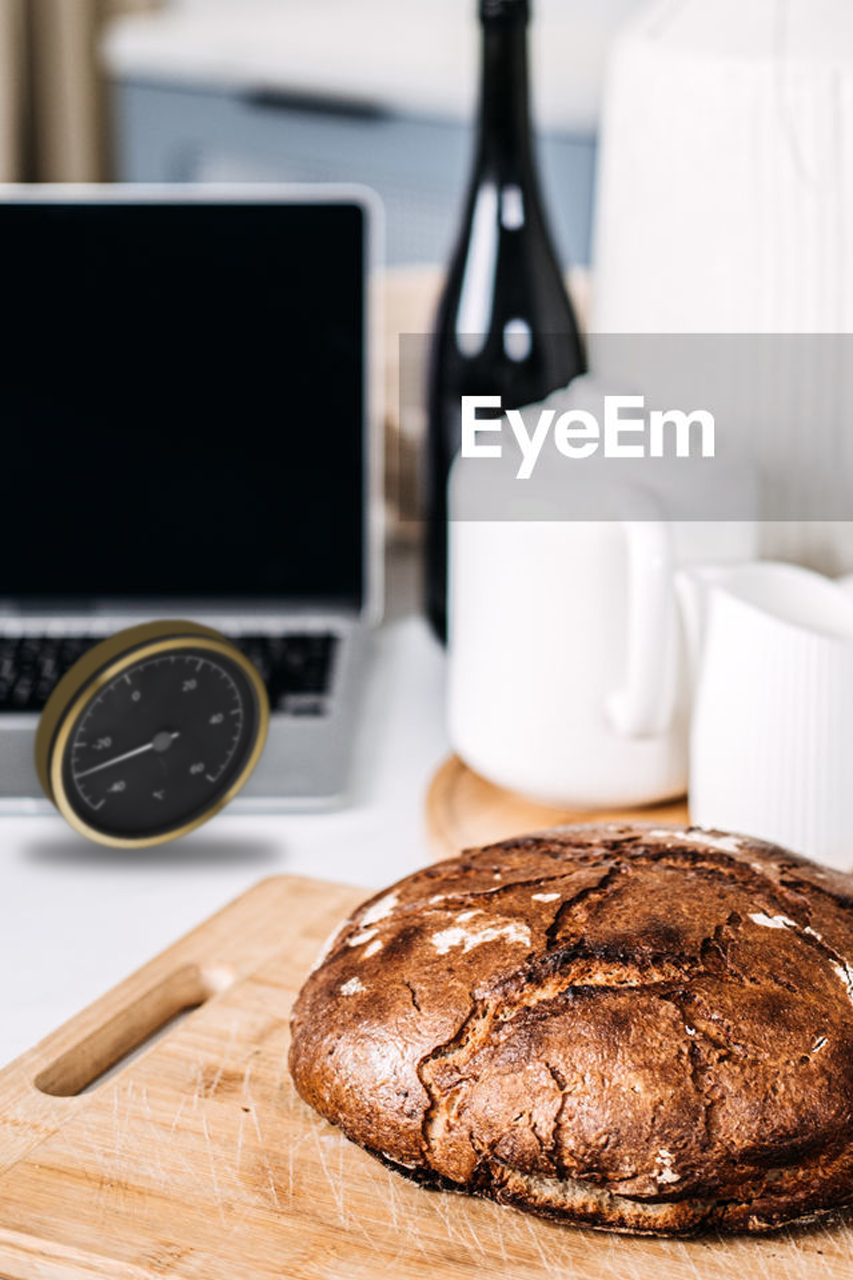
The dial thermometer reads -28
